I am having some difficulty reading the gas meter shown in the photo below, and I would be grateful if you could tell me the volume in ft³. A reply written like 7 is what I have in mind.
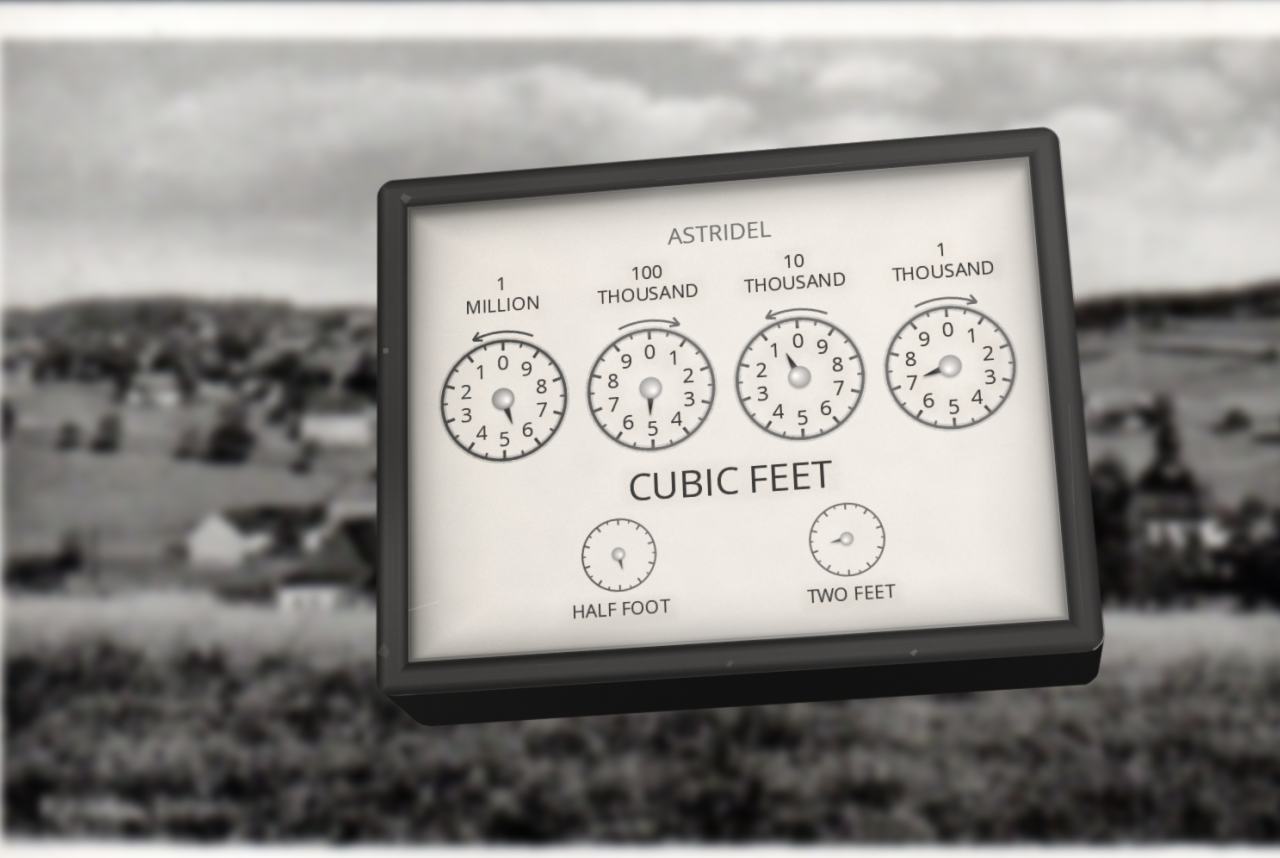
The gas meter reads 550700
